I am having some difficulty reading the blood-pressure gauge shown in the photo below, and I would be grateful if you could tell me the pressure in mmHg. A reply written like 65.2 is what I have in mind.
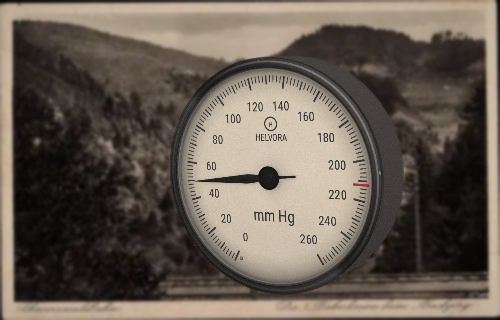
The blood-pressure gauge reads 50
